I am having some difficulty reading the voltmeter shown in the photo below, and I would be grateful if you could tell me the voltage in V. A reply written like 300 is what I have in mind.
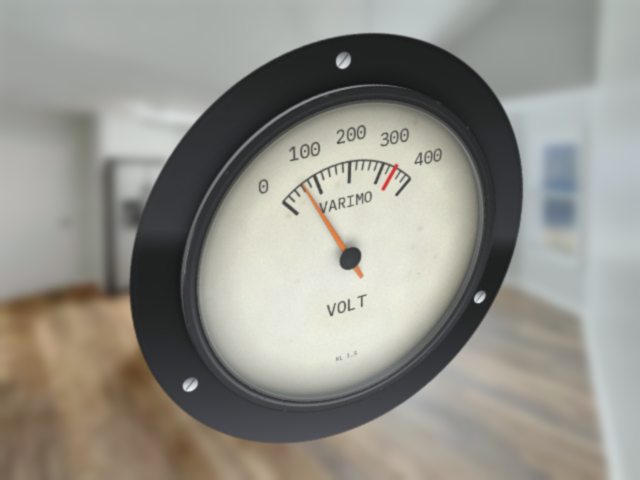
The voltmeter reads 60
